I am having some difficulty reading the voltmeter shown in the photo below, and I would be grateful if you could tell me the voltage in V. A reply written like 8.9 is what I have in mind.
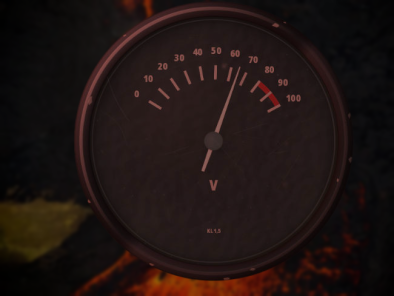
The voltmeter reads 65
